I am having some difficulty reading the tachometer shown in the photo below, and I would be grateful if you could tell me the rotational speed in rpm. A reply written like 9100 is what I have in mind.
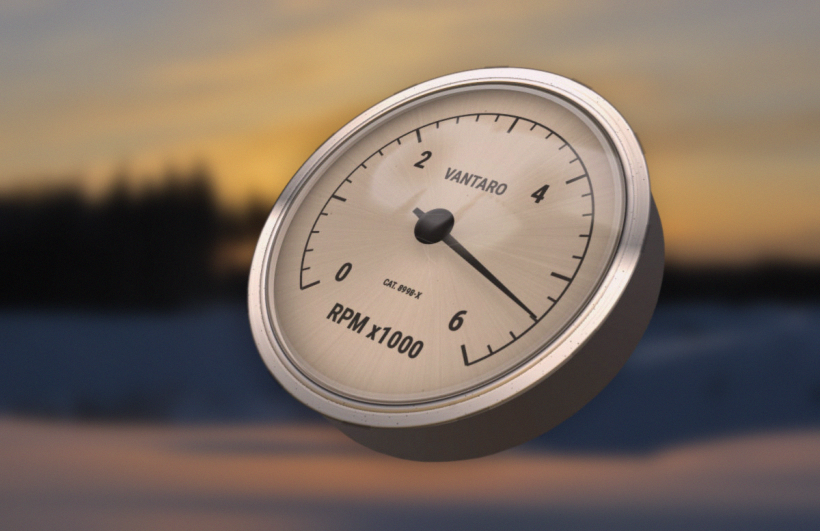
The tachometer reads 5400
